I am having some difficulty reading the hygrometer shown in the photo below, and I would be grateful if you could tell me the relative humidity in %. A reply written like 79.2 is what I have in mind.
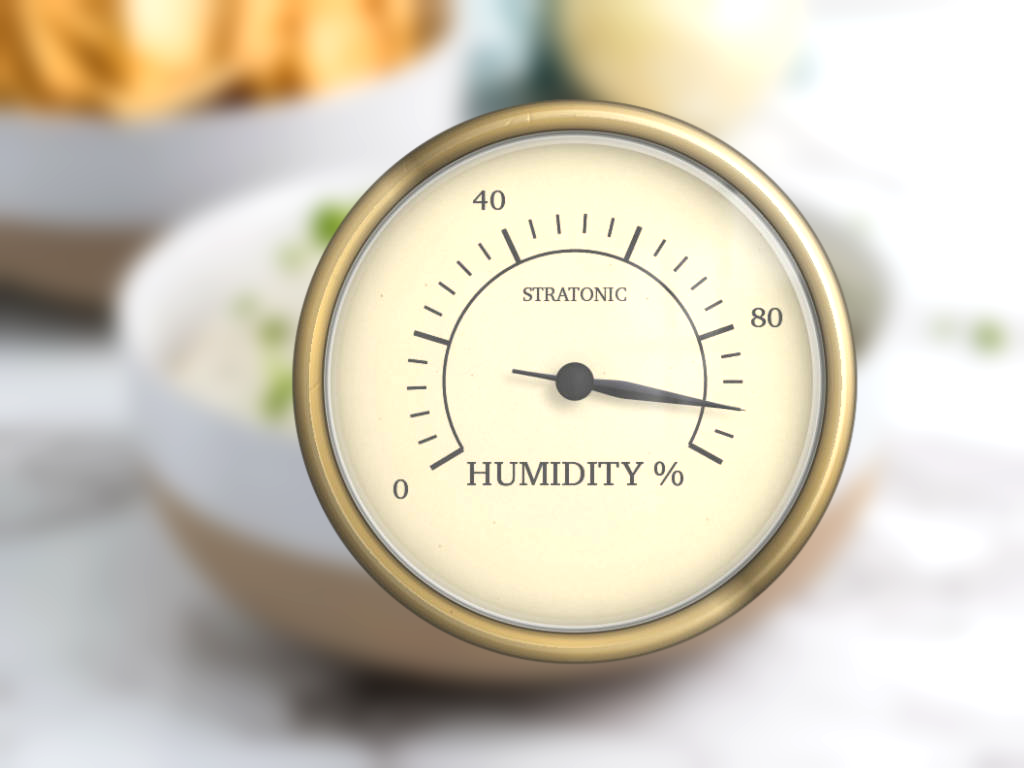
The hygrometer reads 92
